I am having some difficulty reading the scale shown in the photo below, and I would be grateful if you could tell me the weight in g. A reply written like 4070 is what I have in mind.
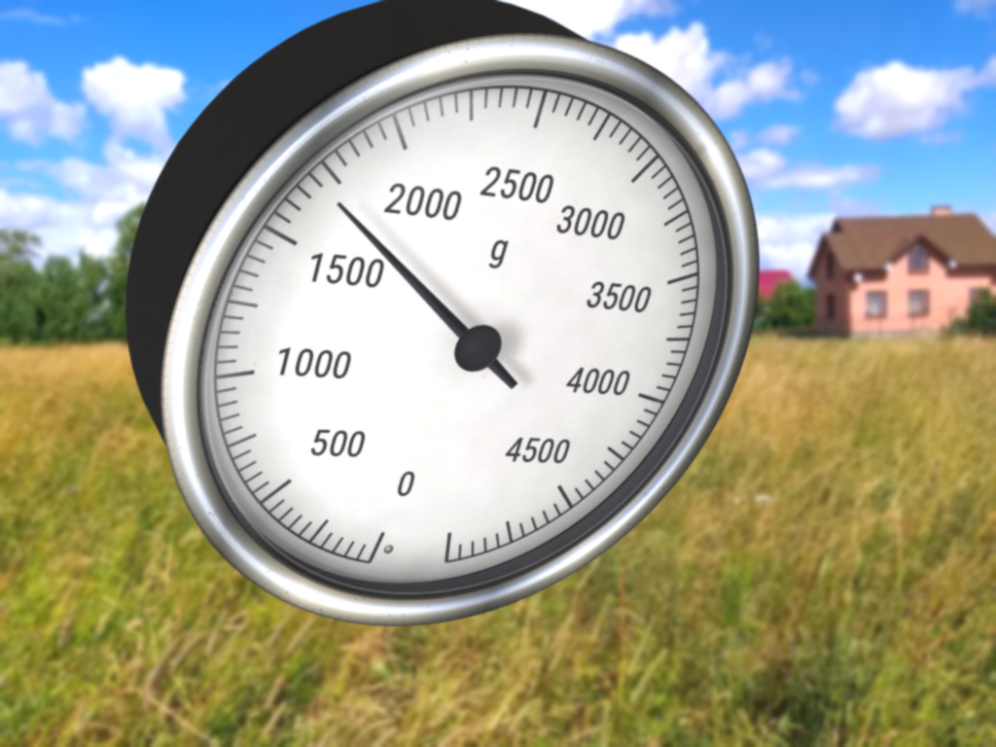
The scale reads 1700
